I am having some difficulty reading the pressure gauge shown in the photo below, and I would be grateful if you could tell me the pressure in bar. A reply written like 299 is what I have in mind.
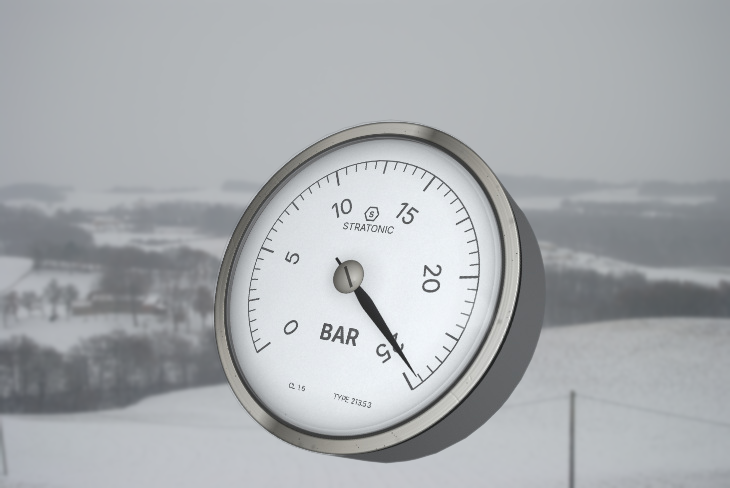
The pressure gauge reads 24.5
